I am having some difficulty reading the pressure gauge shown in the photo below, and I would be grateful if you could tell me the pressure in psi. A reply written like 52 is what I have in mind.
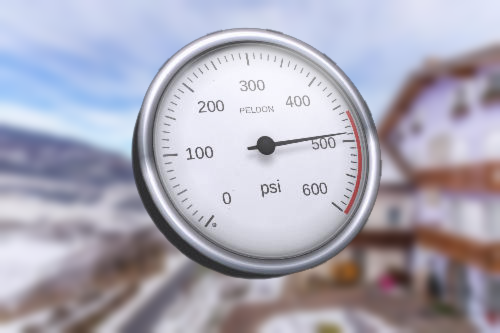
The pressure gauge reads 490
